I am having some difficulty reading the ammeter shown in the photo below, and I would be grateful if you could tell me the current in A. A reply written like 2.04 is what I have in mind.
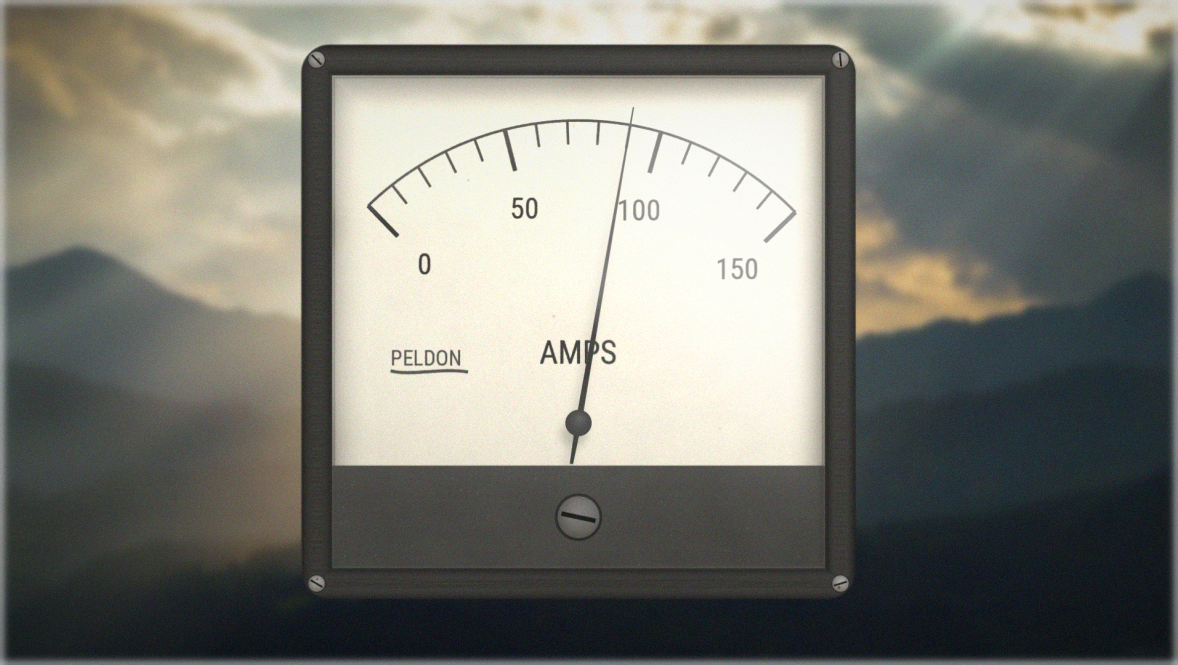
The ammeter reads 90
